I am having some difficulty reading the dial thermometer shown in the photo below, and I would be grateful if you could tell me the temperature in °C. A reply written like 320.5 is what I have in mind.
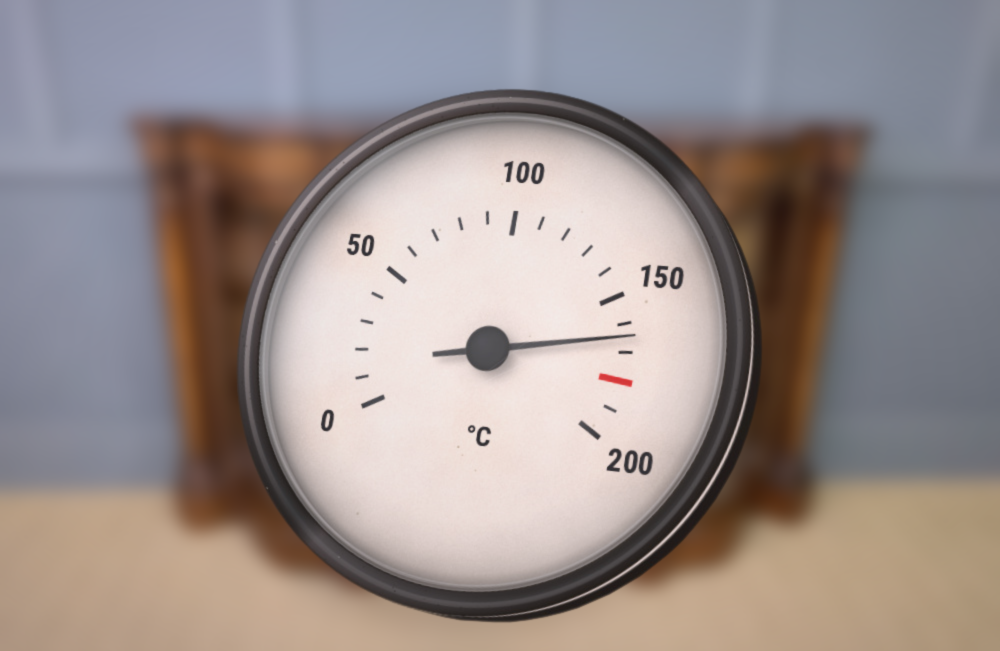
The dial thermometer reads 165
